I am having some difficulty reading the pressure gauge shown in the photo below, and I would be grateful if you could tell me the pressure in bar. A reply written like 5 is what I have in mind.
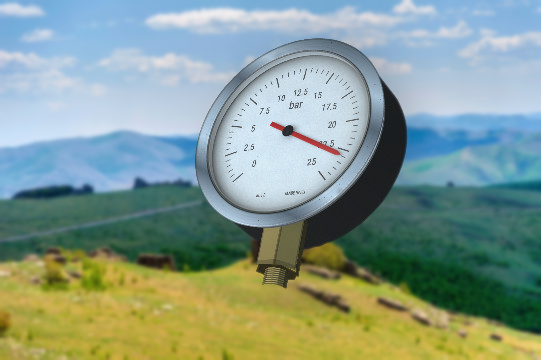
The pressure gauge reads 23
